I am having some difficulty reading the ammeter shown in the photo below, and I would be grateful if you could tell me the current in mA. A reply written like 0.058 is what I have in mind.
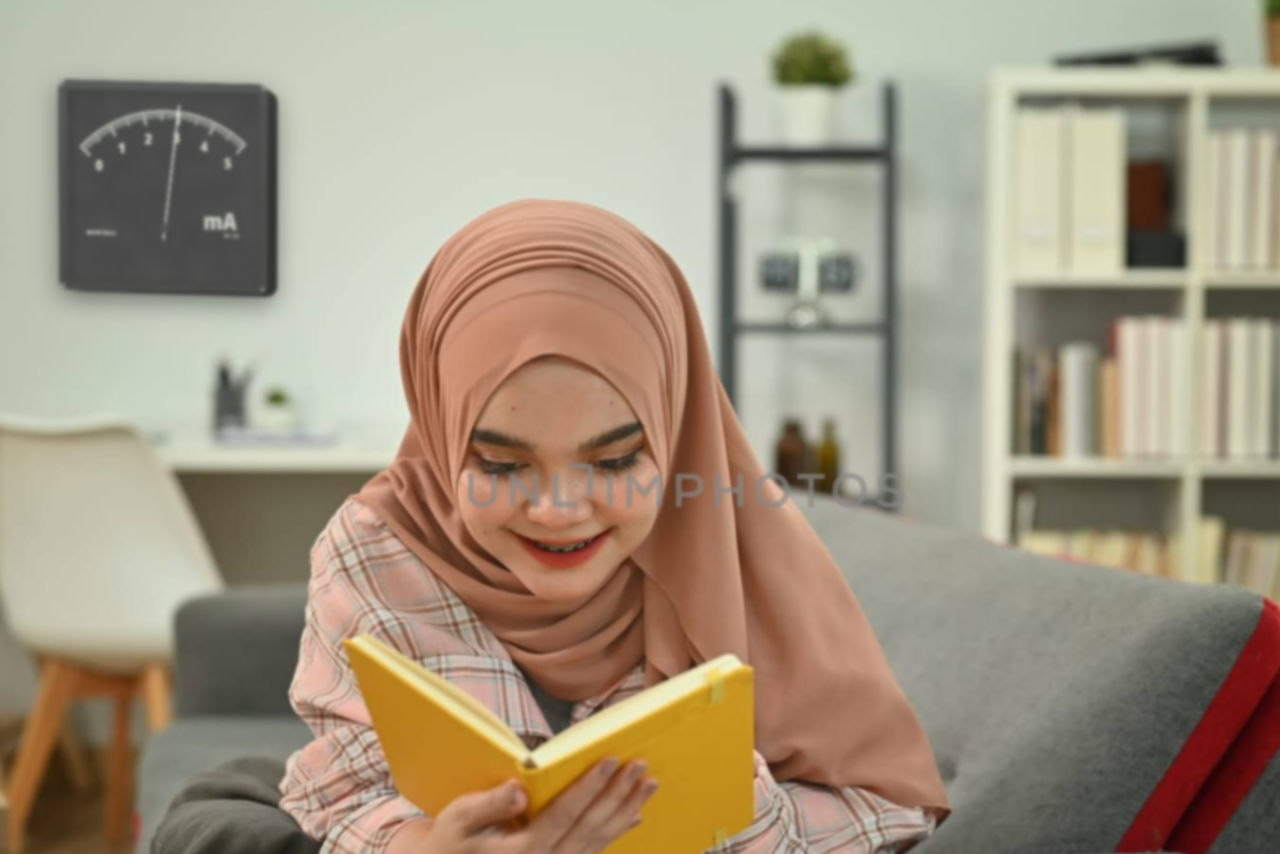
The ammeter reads 3
